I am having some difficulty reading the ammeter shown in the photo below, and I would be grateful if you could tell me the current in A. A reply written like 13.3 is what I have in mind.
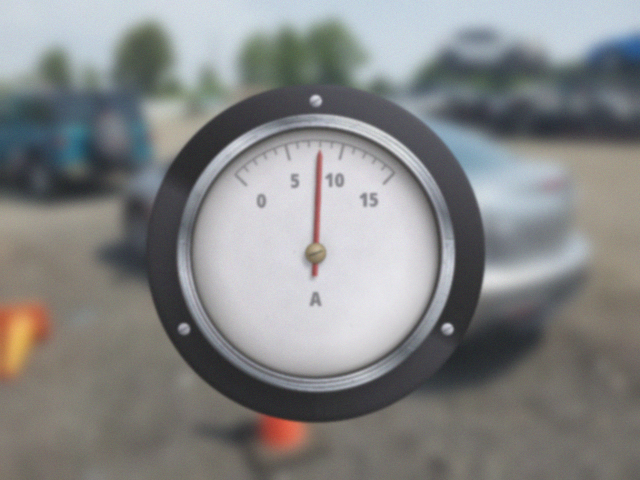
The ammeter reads 8
